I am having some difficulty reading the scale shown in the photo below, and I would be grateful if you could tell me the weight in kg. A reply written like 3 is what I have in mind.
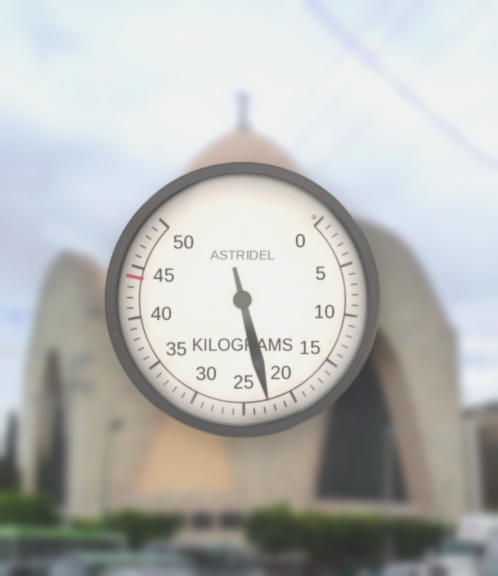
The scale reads 22.5
